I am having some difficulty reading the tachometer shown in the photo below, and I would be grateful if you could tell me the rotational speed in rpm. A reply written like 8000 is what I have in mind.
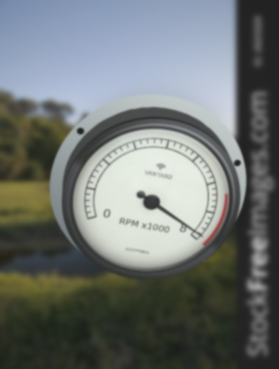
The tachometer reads 7800
